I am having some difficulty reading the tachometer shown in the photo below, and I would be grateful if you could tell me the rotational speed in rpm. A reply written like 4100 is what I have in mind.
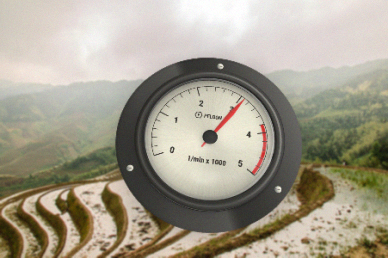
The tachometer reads 3100
